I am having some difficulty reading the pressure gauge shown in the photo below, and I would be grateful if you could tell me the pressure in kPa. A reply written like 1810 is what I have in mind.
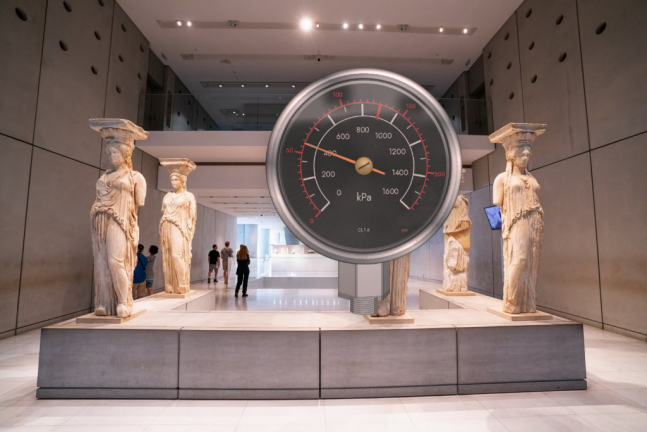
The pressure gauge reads 400
